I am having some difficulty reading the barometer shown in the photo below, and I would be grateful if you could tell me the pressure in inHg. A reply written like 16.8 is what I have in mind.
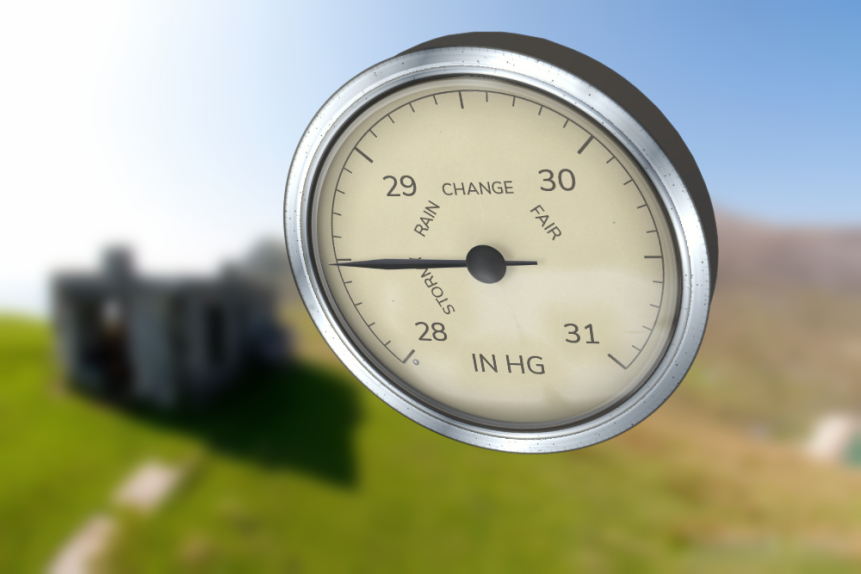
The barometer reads 28.5
